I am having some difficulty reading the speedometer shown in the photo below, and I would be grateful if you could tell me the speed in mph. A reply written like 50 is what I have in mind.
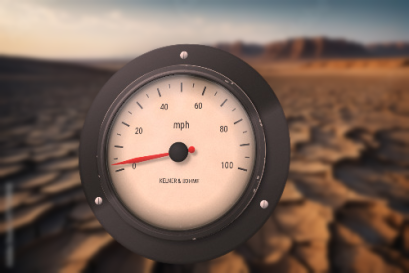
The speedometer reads 2.5
